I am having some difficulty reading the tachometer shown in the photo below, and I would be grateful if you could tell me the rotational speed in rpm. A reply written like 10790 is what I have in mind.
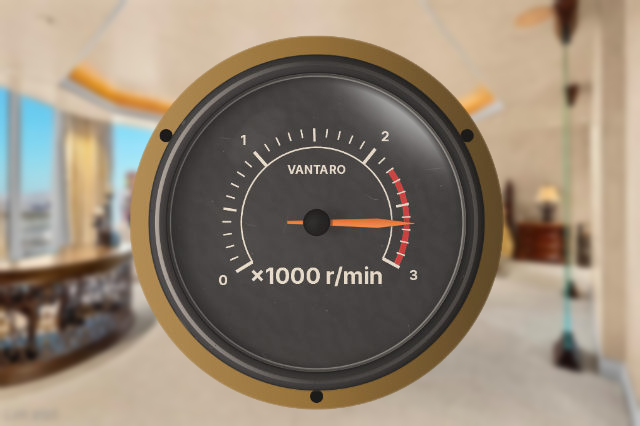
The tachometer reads 2650
